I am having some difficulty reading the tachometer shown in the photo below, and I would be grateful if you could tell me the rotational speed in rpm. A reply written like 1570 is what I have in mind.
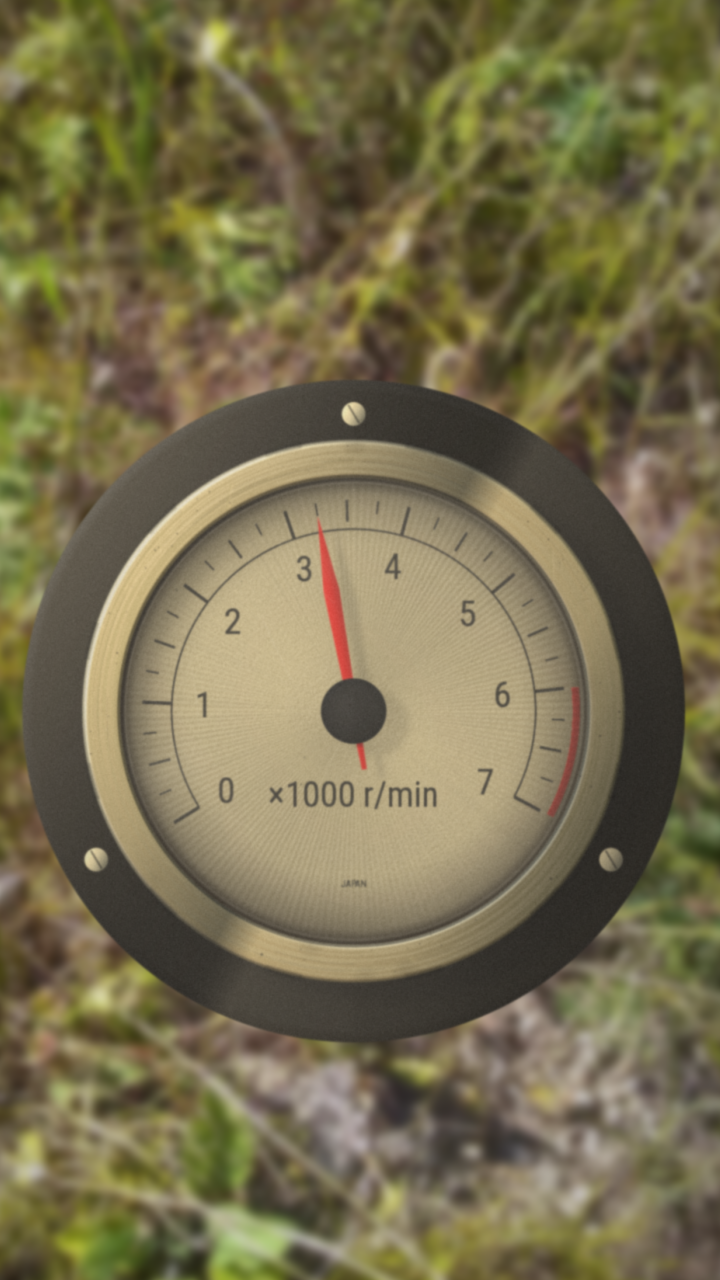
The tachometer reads 3250
